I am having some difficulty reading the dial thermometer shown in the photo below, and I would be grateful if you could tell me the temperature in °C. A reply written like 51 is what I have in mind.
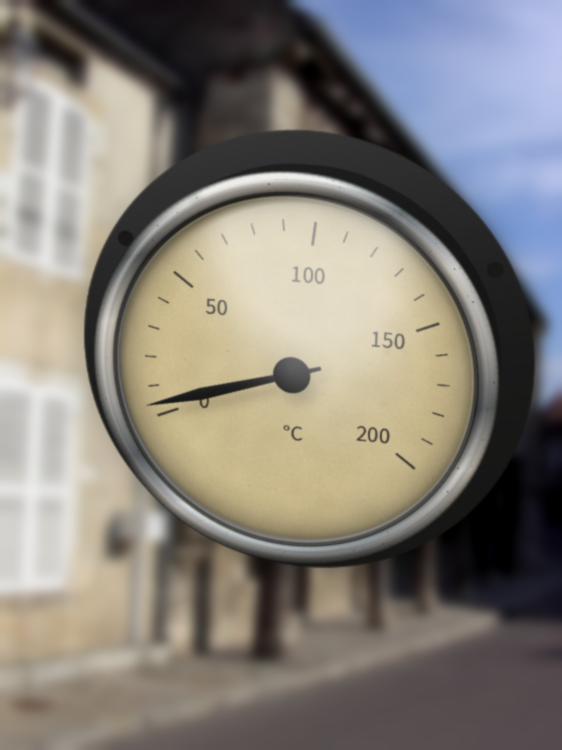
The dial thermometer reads 5
